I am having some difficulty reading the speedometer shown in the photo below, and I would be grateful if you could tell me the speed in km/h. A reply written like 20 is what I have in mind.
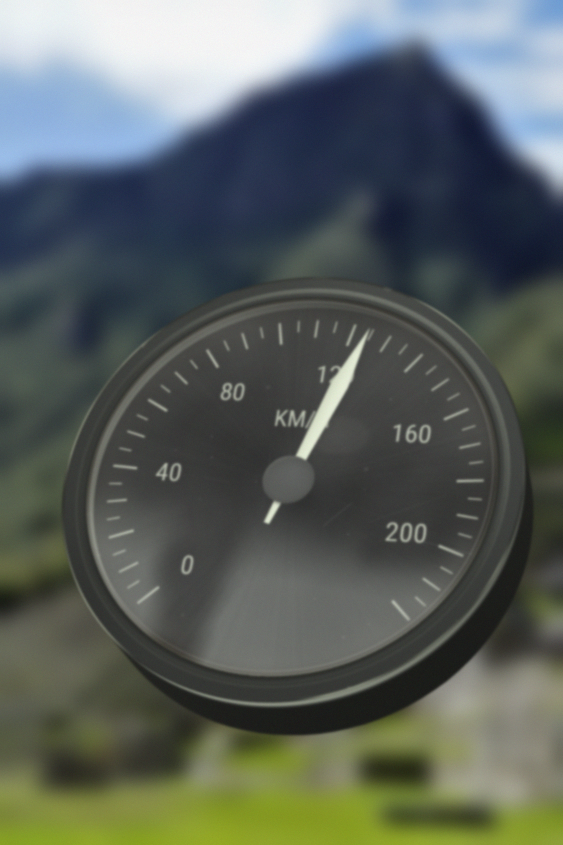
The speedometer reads 125
